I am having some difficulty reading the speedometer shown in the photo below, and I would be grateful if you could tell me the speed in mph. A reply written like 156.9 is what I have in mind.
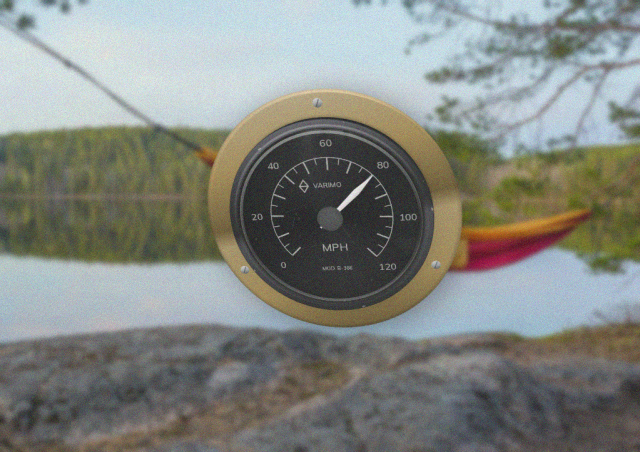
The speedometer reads 80
